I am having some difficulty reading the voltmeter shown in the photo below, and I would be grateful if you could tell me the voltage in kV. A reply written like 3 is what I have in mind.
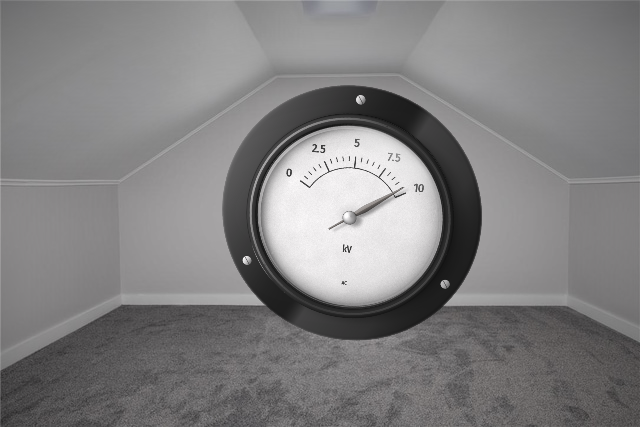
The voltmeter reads 9.5
